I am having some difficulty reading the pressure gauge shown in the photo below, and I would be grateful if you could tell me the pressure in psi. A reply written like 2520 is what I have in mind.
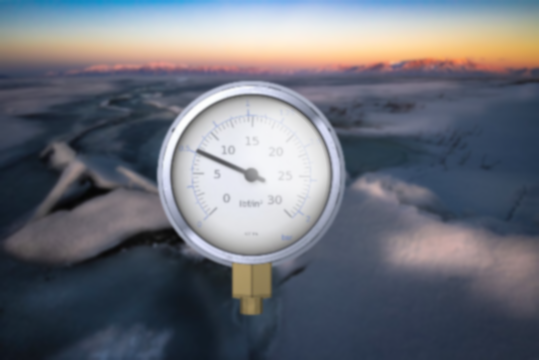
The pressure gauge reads 7.5
